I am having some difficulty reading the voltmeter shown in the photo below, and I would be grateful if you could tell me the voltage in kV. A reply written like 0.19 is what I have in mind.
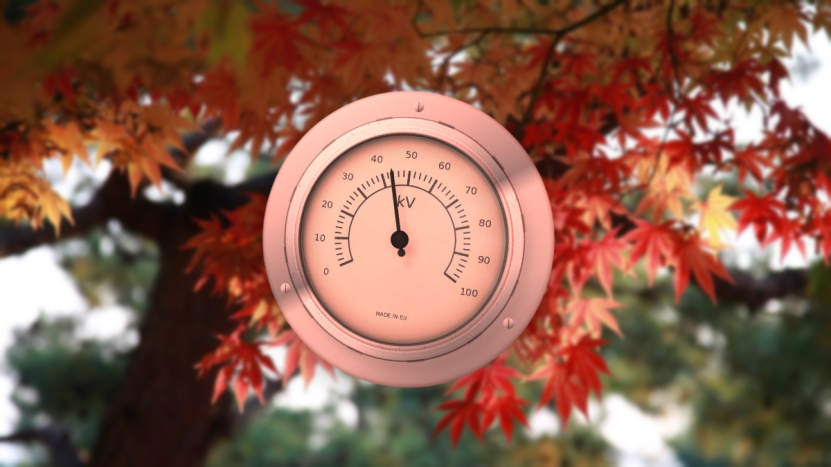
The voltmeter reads 44
